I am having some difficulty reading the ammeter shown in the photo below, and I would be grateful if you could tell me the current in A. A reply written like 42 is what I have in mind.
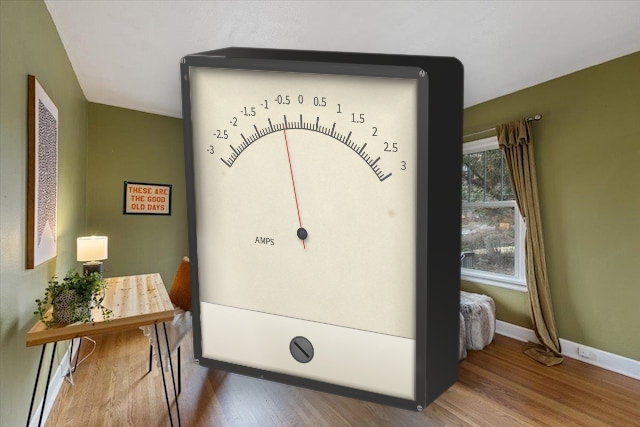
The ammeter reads -0.5
